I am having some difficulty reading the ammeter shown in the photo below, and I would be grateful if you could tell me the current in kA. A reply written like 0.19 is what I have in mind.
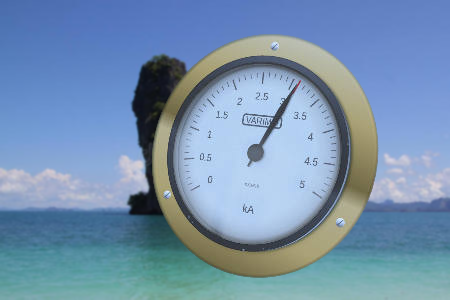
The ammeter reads 3.1
